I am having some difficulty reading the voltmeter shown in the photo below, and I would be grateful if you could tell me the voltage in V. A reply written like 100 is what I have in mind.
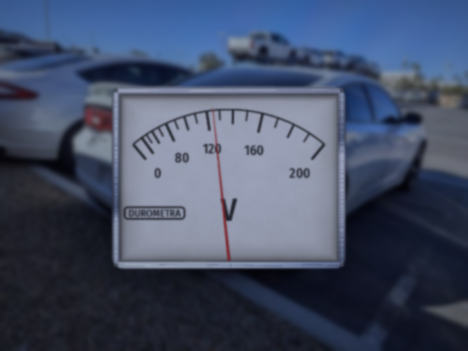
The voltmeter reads 125
